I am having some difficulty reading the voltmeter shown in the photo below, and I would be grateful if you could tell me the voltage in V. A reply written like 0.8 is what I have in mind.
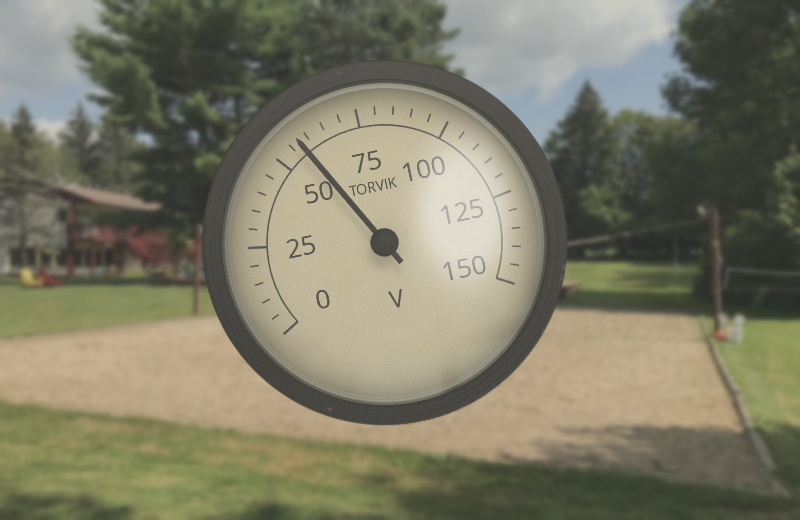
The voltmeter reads 57.5
